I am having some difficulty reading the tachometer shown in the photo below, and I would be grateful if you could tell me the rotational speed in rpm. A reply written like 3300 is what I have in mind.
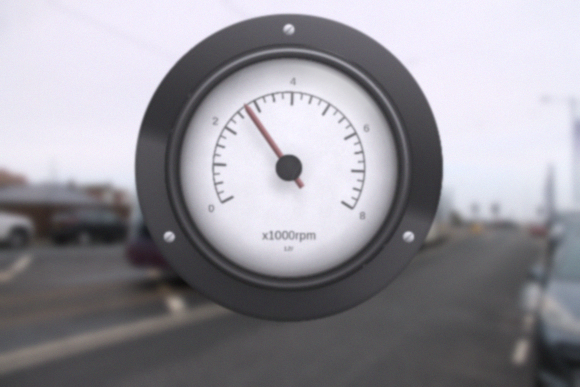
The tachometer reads 2750
